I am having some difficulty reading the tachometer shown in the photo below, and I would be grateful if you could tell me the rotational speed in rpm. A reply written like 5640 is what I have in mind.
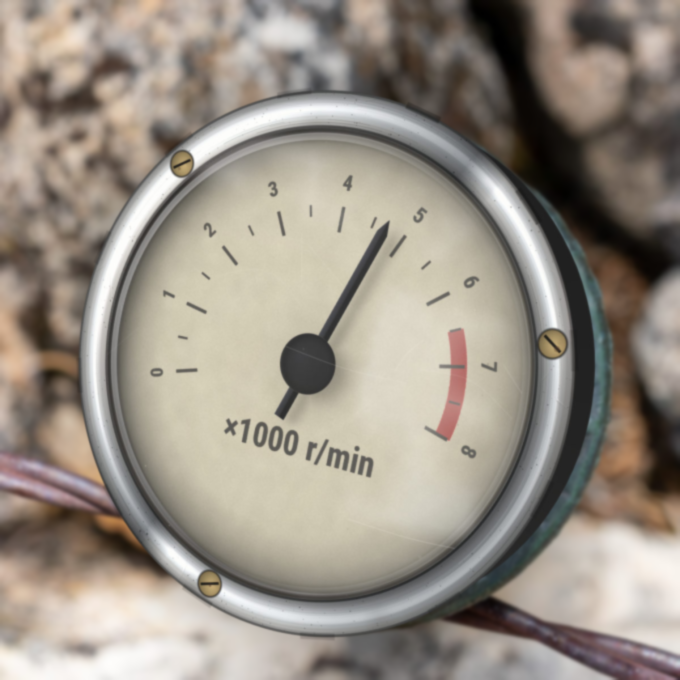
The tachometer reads 4750
